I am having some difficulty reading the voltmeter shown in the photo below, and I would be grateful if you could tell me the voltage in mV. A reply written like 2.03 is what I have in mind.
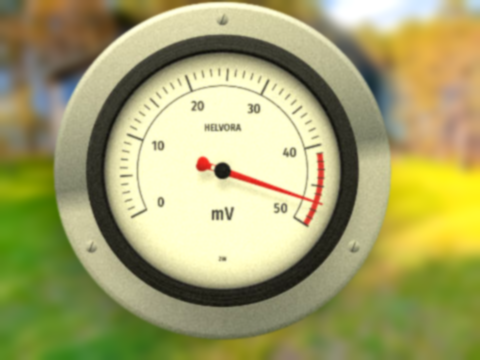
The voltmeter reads 47
